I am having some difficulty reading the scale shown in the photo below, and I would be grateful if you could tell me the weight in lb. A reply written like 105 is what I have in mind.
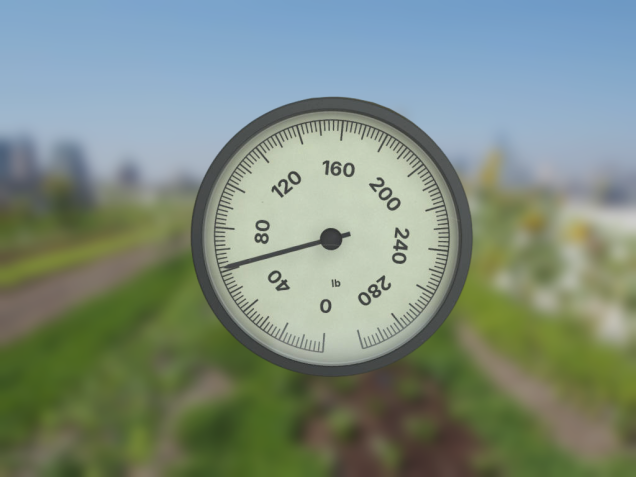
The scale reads 62
